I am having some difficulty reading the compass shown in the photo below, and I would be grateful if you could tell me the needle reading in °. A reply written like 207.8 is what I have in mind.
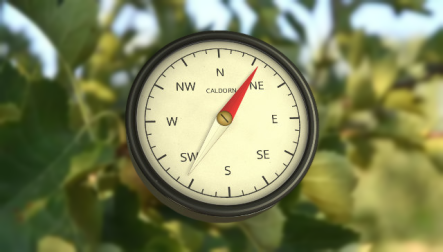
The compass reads 35
